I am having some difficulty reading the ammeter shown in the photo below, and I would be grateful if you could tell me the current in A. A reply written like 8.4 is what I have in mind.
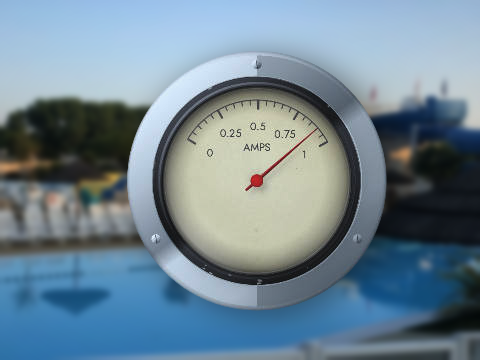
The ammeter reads 0.9
